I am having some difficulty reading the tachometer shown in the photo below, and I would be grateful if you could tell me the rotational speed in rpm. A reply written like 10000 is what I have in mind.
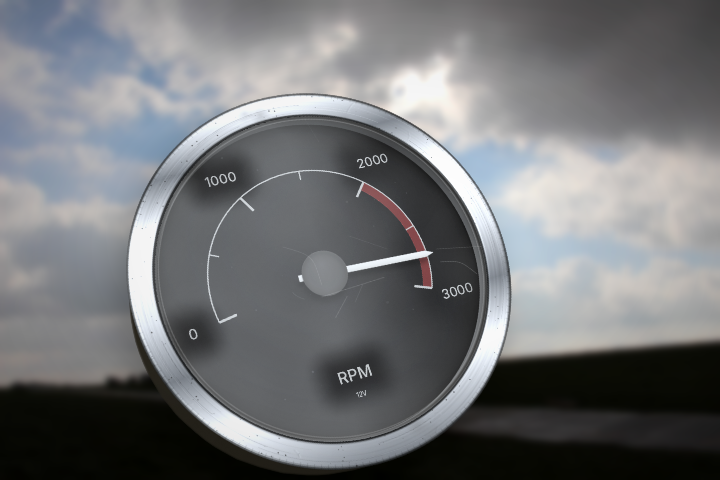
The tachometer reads 2750
